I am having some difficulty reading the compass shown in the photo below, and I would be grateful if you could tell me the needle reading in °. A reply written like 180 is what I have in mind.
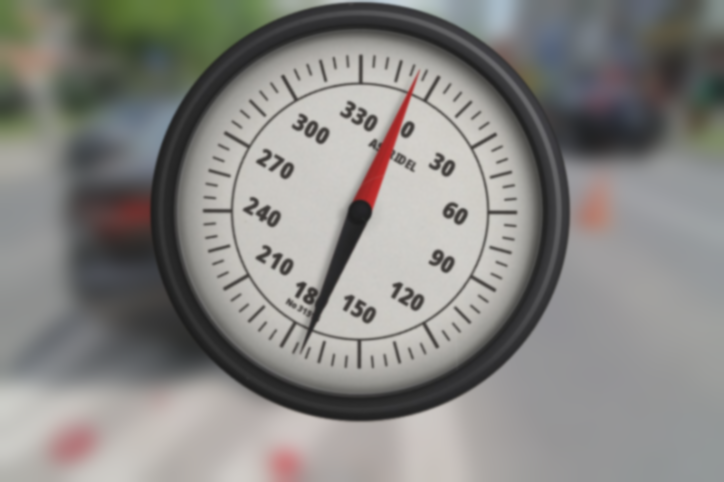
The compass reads 352.5
